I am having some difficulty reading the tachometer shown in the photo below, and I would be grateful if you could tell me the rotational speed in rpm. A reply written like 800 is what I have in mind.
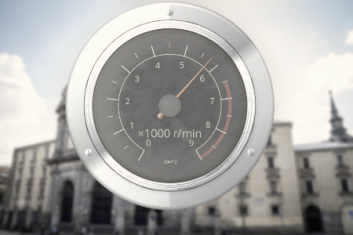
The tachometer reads 5750
